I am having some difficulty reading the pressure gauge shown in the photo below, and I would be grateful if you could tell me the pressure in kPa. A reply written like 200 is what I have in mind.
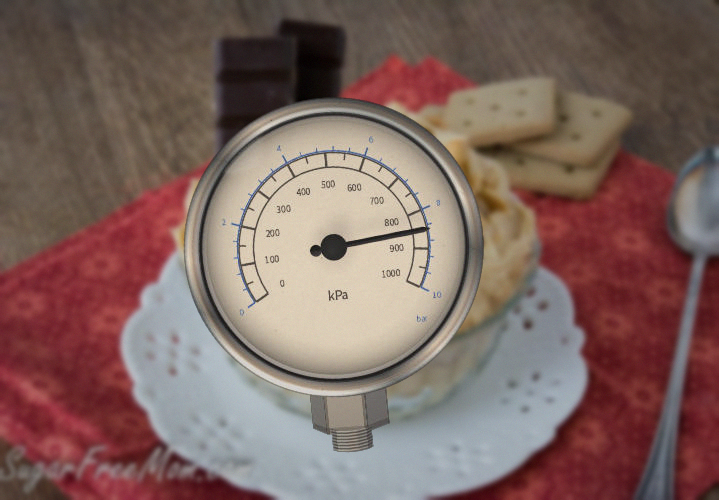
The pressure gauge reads 850
